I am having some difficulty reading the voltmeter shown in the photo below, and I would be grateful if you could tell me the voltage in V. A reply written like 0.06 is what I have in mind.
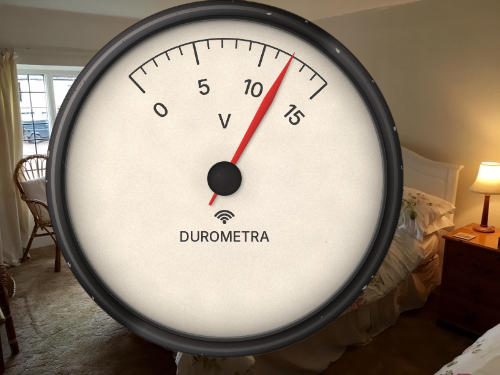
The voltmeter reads 12
